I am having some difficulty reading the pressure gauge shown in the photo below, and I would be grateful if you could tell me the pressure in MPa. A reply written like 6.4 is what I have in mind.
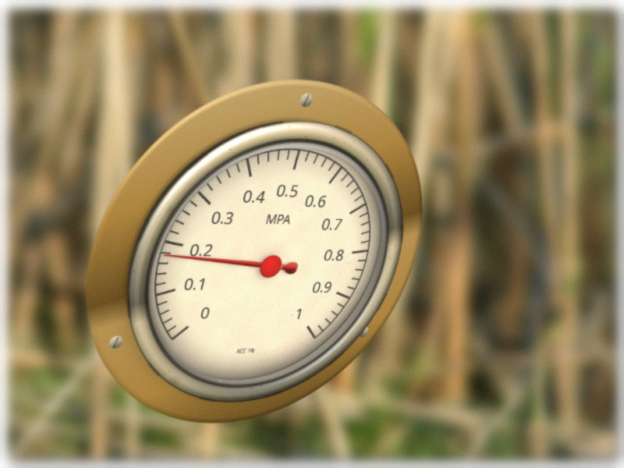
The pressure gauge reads 0.18
